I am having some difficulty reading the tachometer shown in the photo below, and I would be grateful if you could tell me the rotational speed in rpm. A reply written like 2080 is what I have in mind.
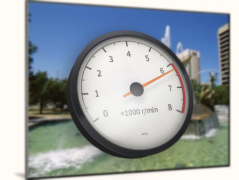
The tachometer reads 6250
